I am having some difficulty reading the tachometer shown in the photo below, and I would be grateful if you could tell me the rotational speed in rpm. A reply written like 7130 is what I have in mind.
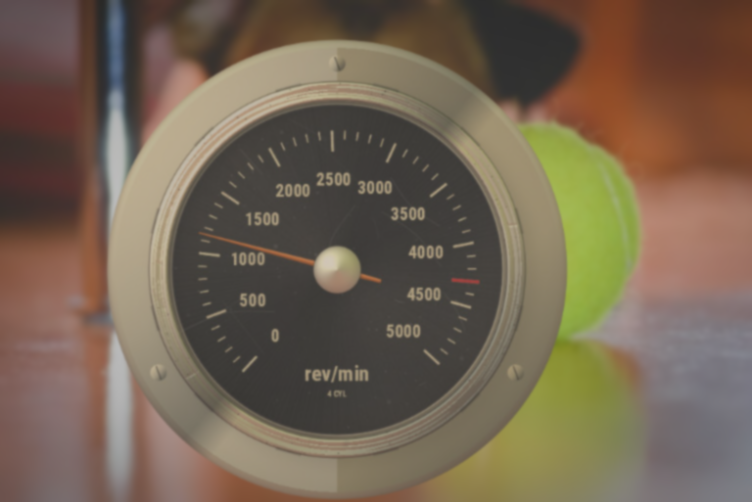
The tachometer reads 1150
